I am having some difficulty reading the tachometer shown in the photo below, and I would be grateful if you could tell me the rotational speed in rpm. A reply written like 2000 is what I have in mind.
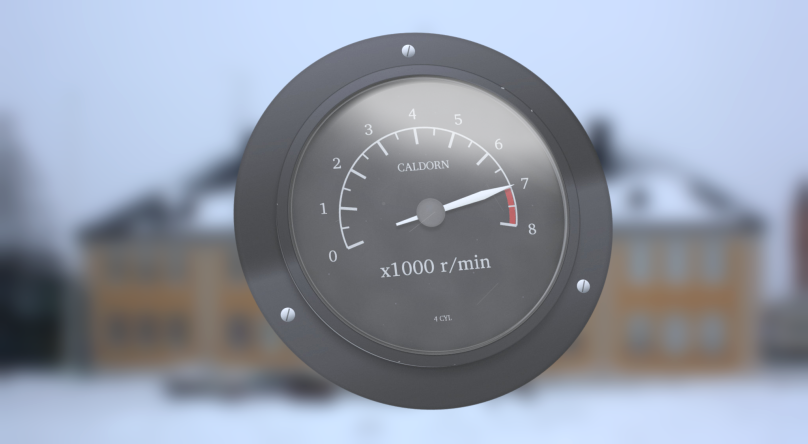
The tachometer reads 7000
